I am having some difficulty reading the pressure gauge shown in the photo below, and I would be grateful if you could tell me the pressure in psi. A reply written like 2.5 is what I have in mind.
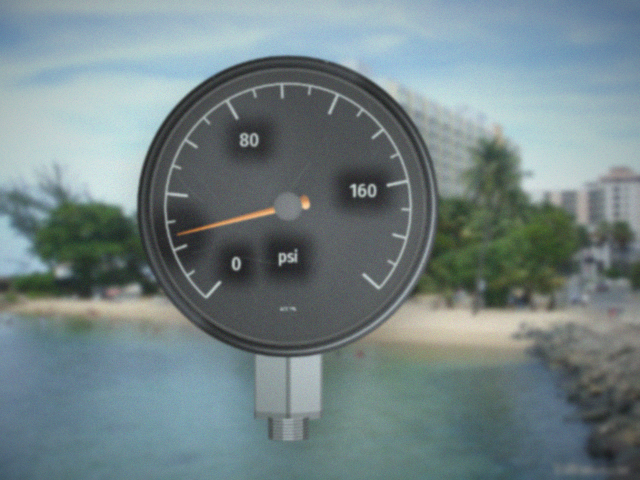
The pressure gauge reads 25
